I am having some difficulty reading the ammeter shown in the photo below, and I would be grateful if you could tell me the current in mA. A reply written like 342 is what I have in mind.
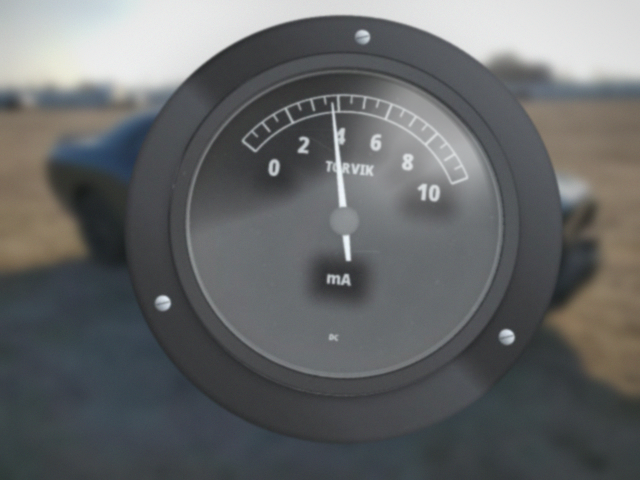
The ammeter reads 3.75
